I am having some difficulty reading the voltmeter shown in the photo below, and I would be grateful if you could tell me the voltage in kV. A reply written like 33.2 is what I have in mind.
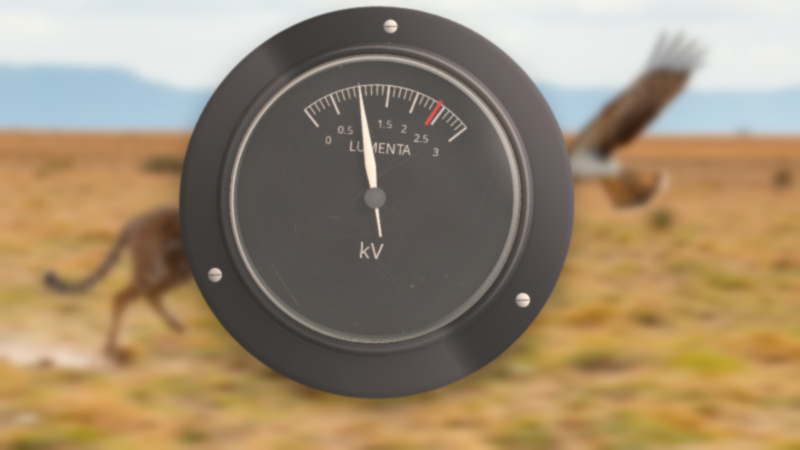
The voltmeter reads 1
